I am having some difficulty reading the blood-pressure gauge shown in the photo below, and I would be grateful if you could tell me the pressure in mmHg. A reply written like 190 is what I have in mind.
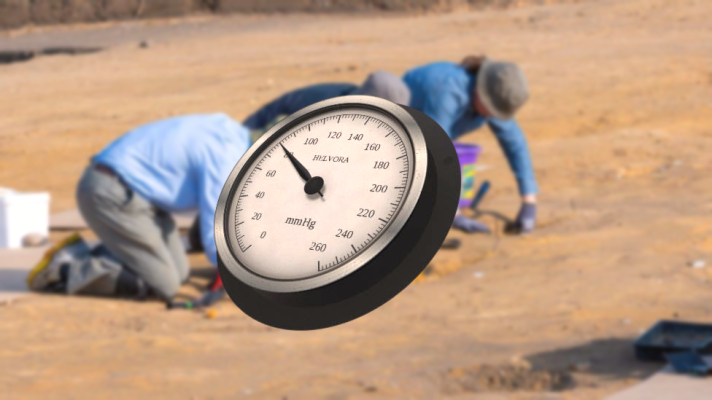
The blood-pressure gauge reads 80
